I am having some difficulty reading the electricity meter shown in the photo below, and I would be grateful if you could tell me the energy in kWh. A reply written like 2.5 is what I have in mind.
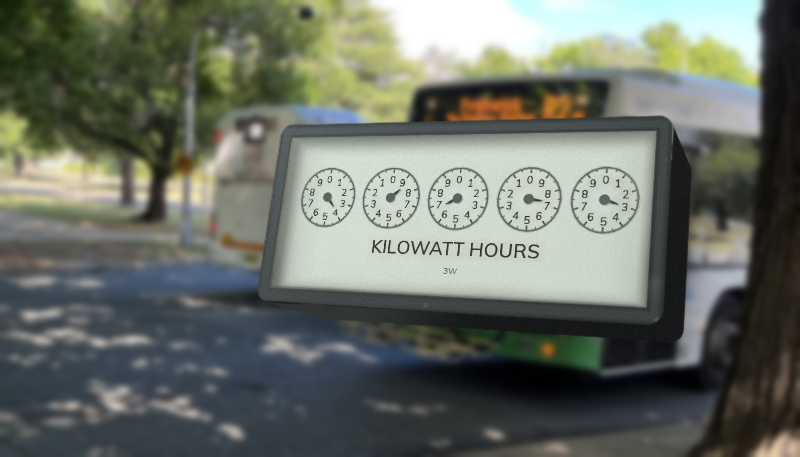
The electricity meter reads 38673
